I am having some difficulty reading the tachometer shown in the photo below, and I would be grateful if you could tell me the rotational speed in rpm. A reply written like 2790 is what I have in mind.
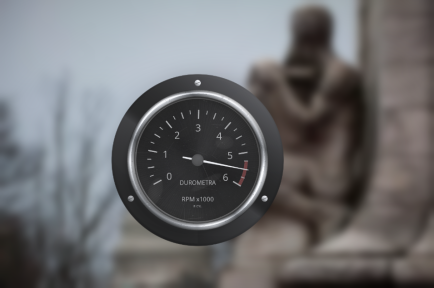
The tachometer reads 5500
